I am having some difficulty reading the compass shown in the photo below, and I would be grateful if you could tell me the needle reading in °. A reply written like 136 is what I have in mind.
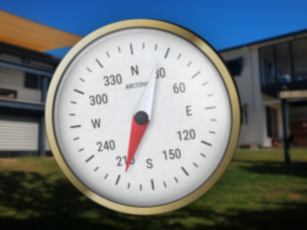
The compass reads 205
